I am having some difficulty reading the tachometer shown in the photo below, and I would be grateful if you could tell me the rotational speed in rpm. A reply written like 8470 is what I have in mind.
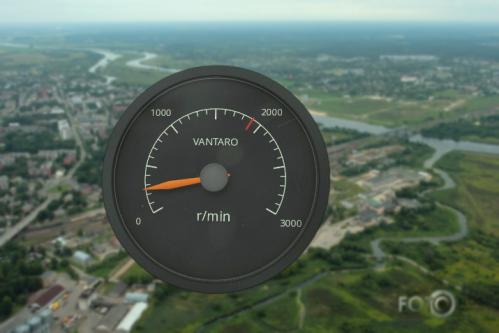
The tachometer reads 250
